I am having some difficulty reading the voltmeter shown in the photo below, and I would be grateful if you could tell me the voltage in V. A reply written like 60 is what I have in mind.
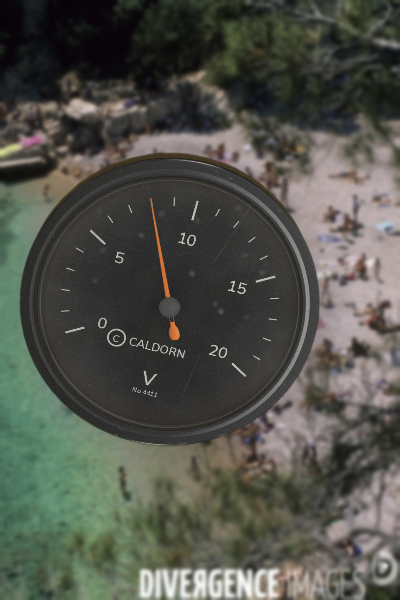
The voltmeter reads 8
